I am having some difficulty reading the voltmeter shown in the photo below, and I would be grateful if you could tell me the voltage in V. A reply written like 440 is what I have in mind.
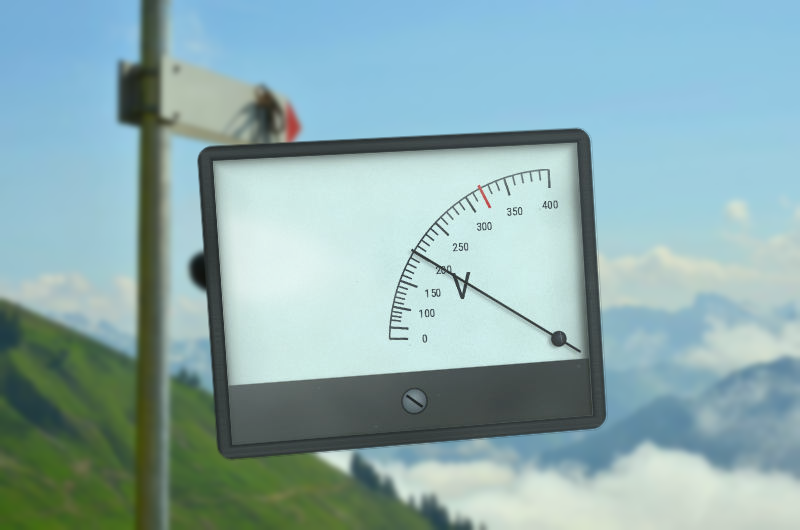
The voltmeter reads 200
